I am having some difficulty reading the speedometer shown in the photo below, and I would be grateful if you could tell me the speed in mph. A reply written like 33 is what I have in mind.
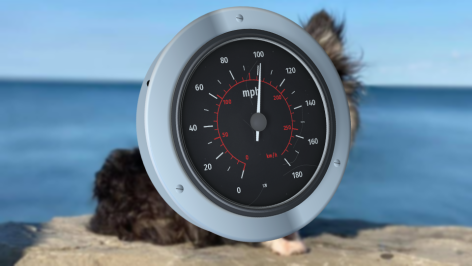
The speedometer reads 100
